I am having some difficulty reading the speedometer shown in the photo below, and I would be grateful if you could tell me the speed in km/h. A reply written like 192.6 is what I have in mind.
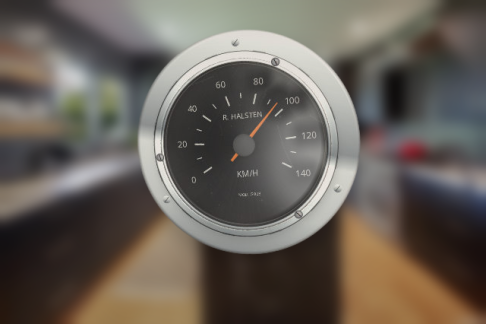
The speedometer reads 95
